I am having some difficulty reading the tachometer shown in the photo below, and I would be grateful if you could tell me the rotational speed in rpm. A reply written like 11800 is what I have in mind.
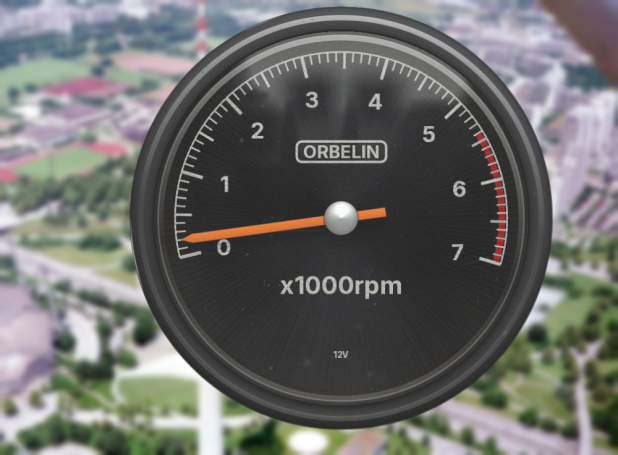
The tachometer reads 200
